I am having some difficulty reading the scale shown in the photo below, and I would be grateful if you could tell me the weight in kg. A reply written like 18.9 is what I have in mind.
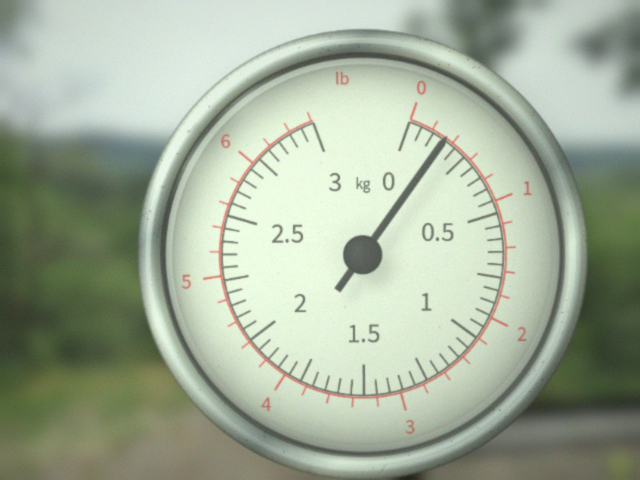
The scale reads 0.15
